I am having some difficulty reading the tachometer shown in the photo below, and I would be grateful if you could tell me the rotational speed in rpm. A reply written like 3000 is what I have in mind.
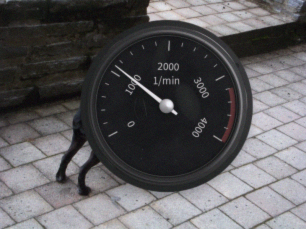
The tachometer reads 1100
